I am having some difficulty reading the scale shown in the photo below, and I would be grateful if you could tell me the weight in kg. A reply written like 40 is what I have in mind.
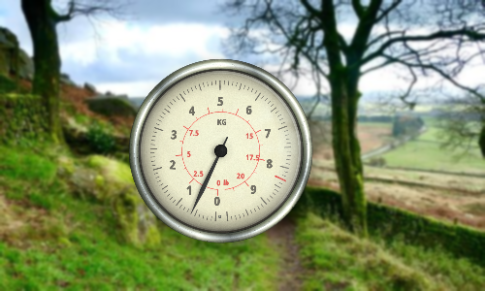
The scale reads 0.6
